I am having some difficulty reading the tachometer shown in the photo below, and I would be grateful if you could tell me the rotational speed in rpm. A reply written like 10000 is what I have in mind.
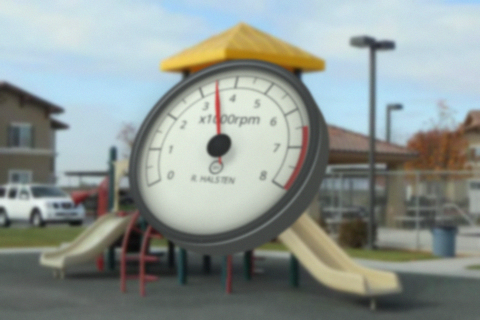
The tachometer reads 3500
